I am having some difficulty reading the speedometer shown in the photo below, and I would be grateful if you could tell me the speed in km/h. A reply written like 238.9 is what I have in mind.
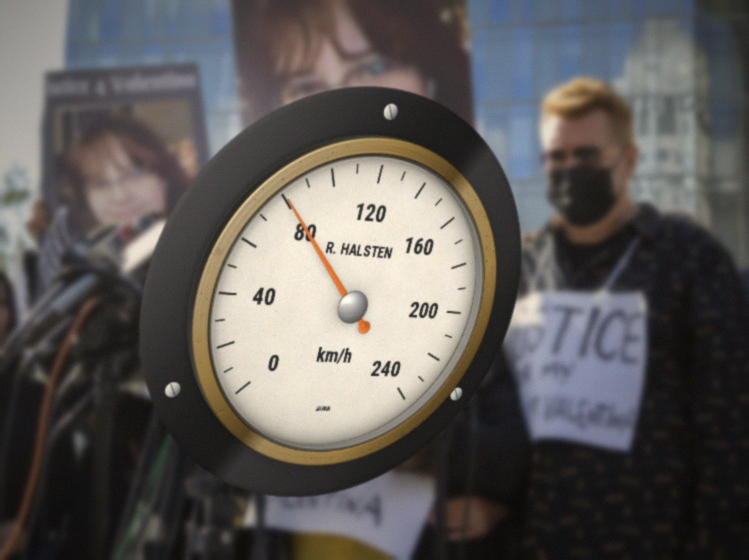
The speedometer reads 80
